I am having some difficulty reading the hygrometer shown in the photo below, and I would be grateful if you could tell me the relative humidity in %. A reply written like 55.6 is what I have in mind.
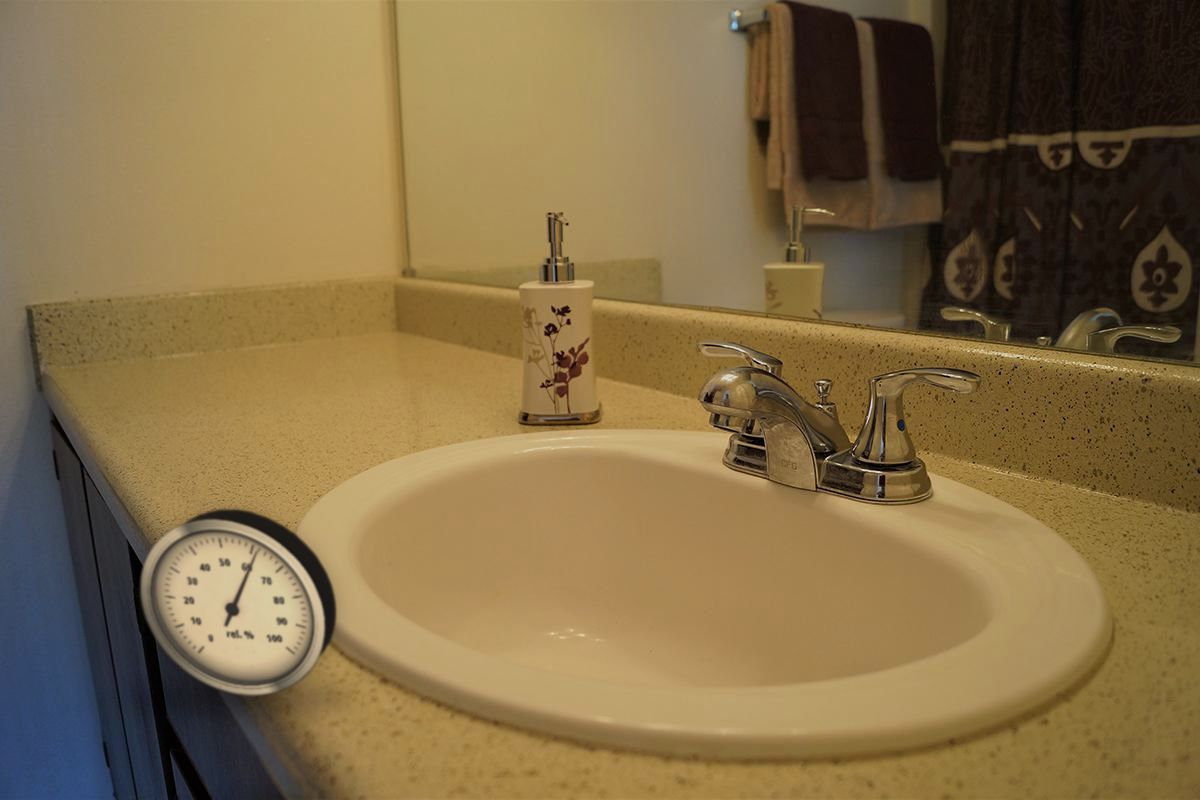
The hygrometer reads 62
